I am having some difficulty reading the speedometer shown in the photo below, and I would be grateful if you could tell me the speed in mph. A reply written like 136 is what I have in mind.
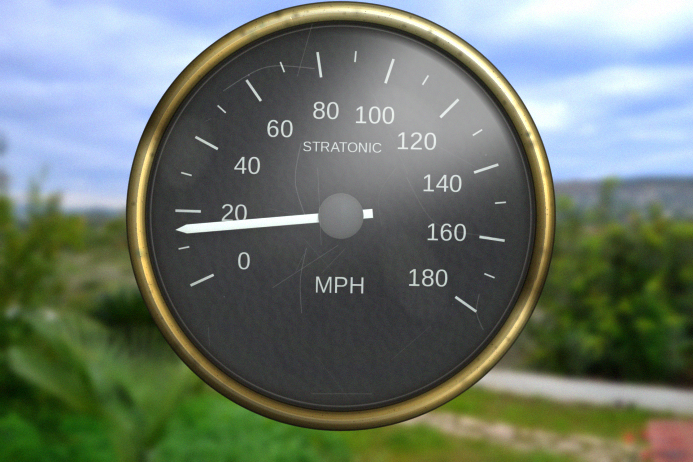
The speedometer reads 15
